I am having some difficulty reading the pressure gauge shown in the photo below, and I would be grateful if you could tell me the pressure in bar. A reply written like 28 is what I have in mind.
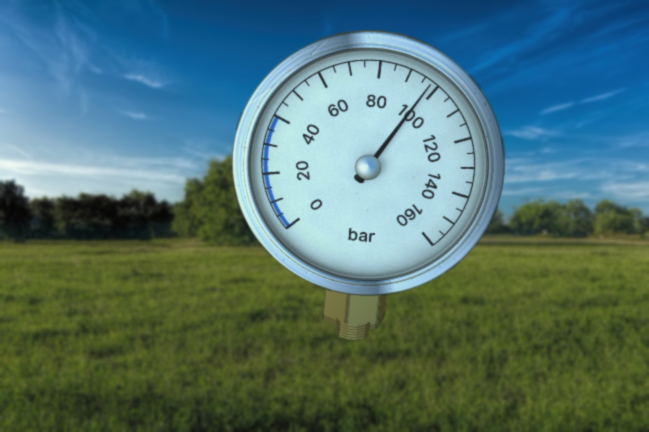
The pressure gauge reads 97.5
